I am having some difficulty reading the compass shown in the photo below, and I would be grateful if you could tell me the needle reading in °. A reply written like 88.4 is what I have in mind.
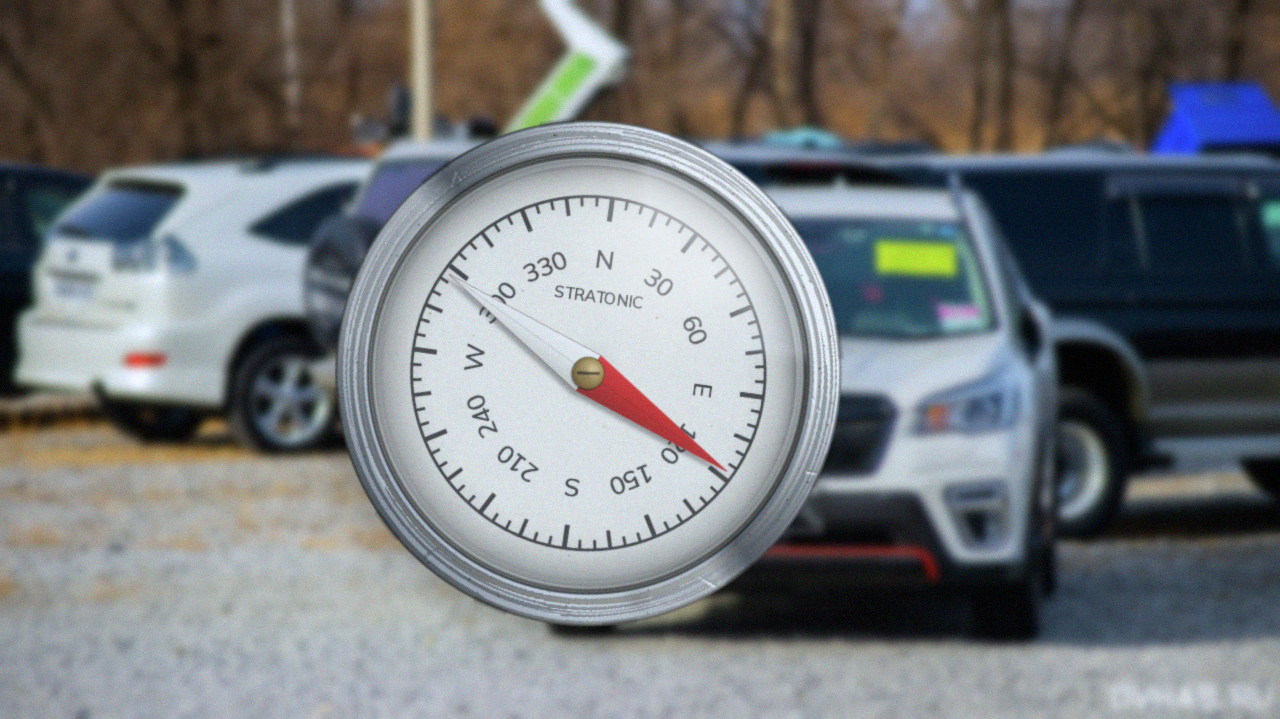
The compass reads 117.5
